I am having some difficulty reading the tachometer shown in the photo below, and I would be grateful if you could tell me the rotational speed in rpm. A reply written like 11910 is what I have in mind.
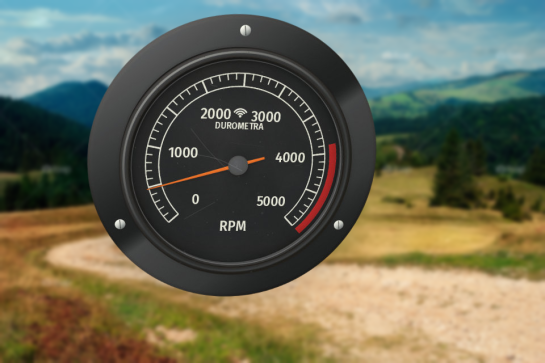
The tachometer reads 500
